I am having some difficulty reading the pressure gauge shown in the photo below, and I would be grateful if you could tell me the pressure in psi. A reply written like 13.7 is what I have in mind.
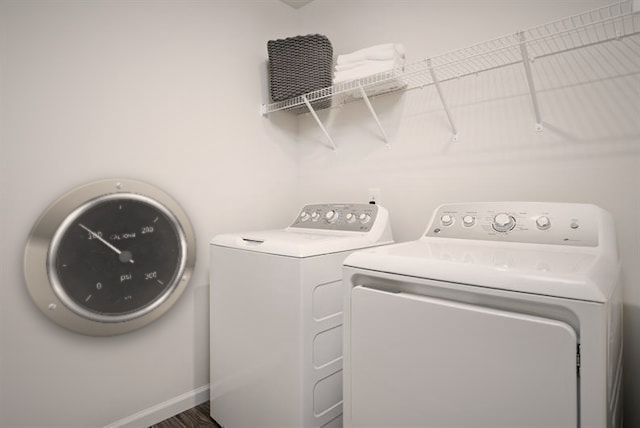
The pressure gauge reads 100
